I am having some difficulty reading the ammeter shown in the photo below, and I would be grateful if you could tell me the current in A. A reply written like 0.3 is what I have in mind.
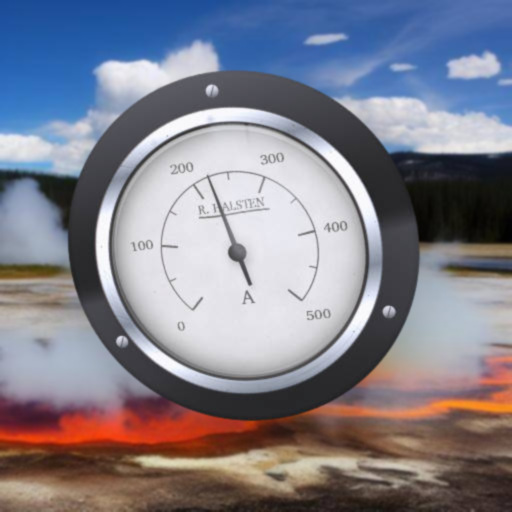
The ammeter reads 225
